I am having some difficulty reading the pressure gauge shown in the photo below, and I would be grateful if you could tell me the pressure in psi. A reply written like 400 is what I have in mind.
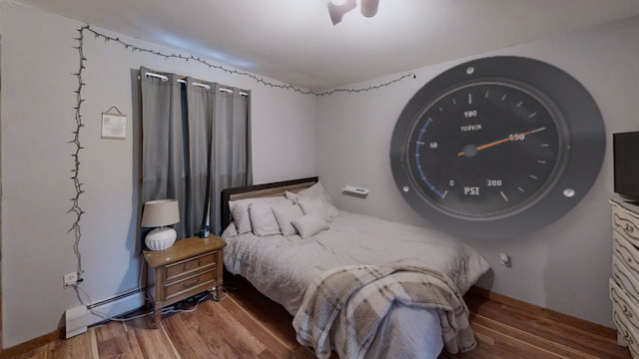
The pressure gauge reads 150
